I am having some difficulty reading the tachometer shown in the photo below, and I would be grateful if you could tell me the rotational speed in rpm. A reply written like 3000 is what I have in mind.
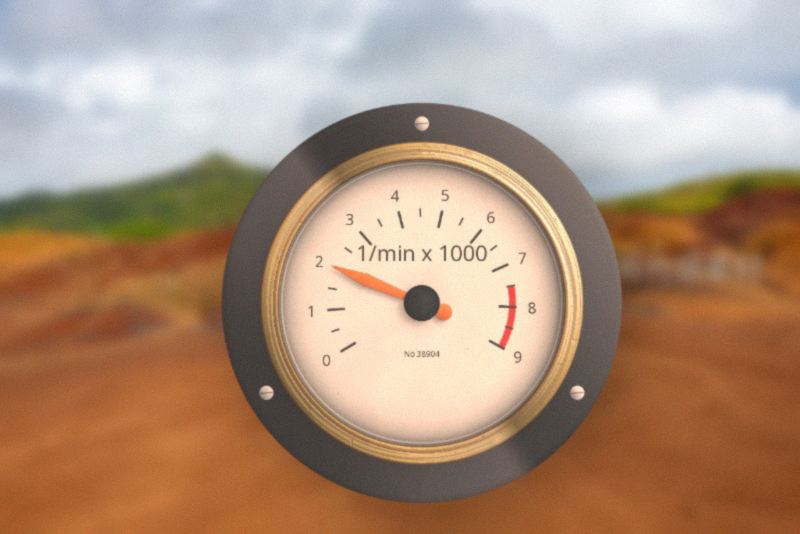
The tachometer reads 2000
